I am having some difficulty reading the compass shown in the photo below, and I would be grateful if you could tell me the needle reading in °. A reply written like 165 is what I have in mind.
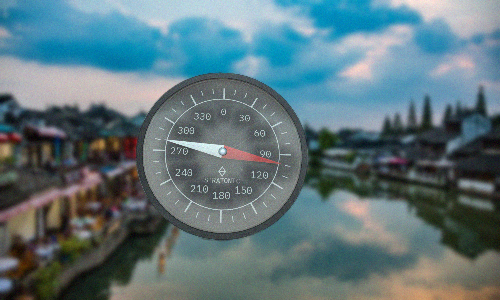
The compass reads 100
